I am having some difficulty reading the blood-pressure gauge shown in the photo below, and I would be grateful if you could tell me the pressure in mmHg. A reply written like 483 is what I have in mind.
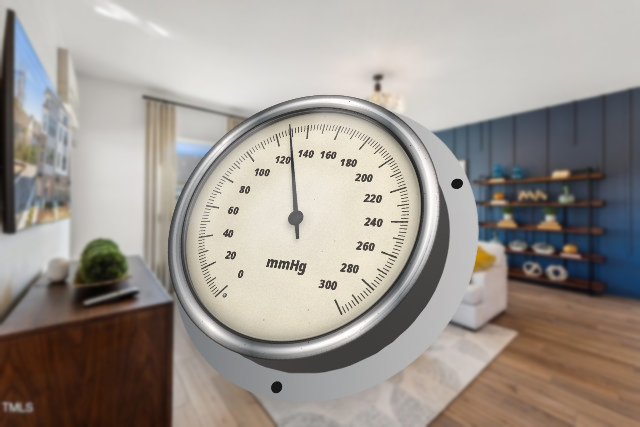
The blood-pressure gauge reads 130
